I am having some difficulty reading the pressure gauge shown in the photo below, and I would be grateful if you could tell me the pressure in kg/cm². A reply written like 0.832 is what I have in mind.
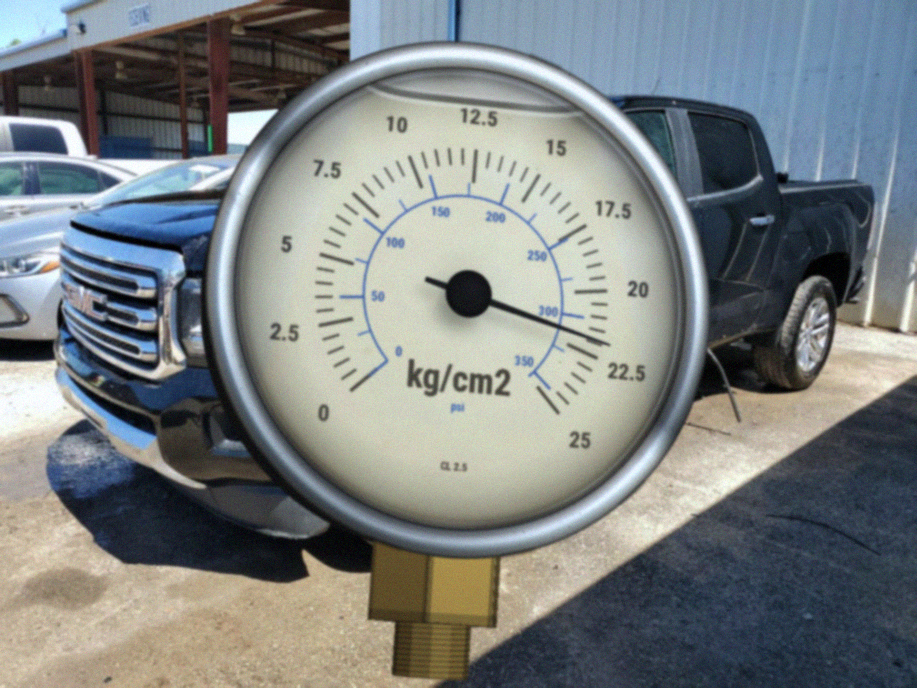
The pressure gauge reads 22
